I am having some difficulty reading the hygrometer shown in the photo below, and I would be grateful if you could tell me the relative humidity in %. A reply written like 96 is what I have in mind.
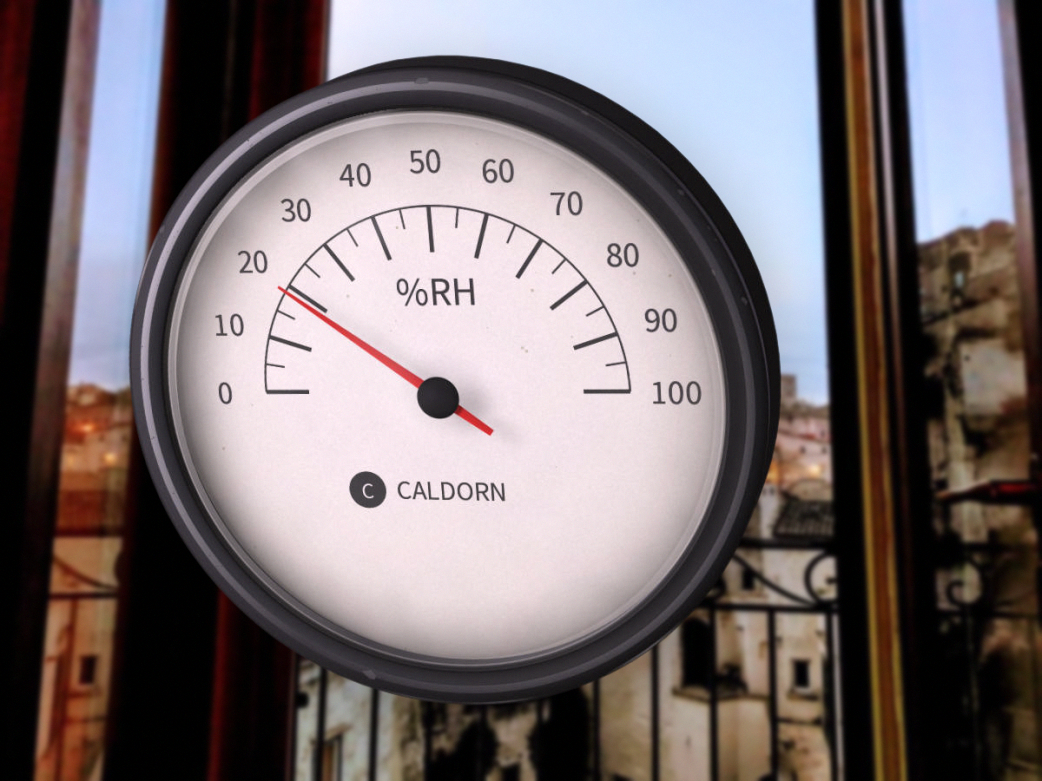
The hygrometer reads 20
